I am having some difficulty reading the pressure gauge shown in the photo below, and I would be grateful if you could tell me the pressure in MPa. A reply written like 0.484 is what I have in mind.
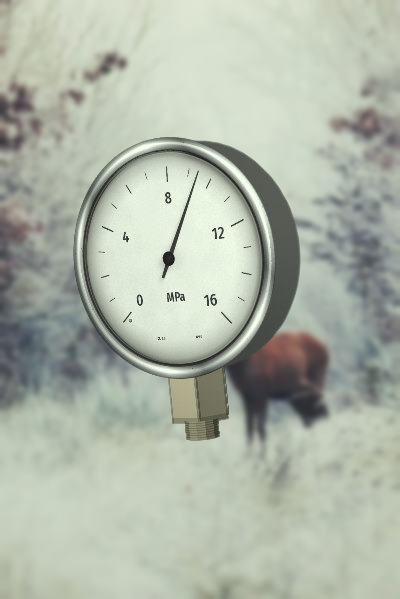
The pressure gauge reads 9.5
